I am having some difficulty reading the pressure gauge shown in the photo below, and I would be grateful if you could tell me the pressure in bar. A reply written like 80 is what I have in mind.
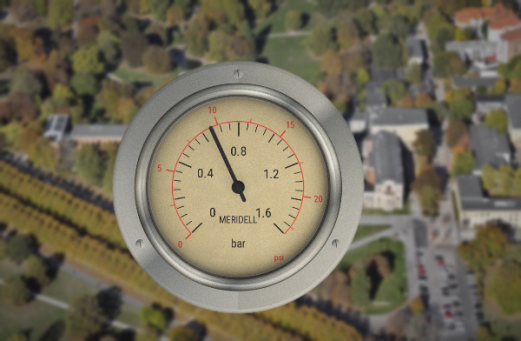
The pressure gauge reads 0.65
